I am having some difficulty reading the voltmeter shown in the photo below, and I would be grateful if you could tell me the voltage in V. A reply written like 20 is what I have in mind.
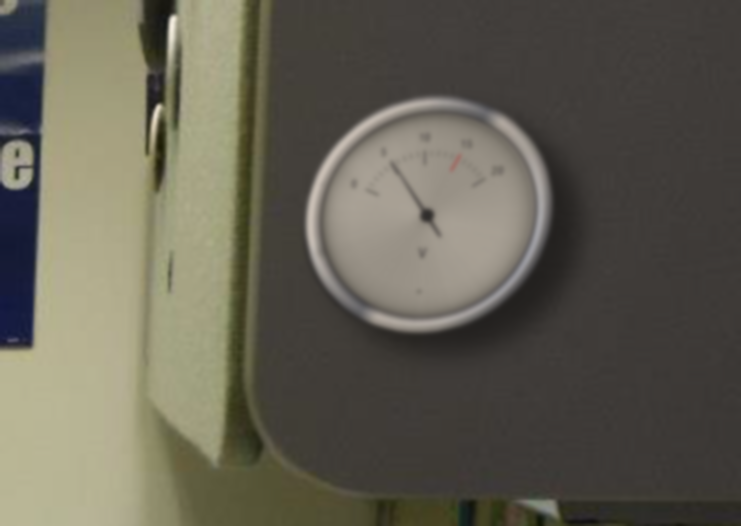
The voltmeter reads 5
